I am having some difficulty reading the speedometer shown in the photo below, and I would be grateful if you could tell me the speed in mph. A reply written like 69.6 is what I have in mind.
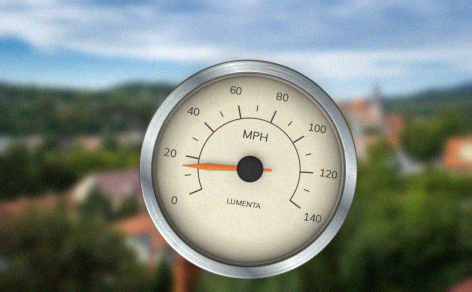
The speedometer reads 15
